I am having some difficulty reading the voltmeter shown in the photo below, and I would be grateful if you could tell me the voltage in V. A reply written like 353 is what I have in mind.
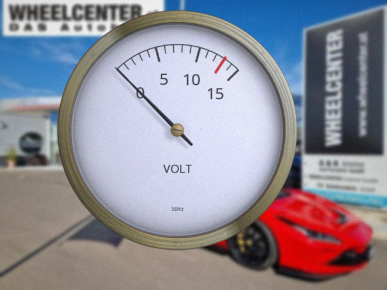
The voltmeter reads 0
